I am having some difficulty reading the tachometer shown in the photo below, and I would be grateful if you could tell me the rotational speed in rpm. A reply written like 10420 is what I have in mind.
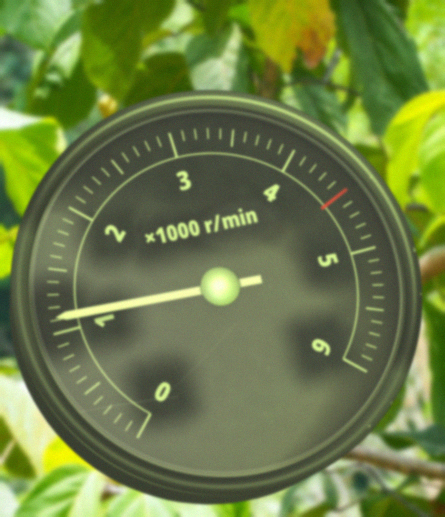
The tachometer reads 1100
